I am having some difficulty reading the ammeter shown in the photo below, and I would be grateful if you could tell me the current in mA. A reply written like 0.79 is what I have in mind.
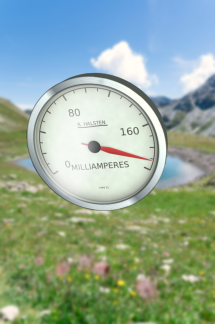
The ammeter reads 190
